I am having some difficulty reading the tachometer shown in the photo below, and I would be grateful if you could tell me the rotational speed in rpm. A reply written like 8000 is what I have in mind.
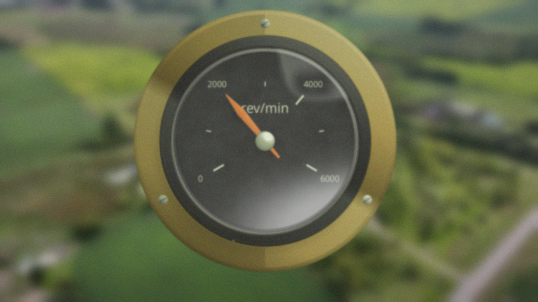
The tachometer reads 2000
